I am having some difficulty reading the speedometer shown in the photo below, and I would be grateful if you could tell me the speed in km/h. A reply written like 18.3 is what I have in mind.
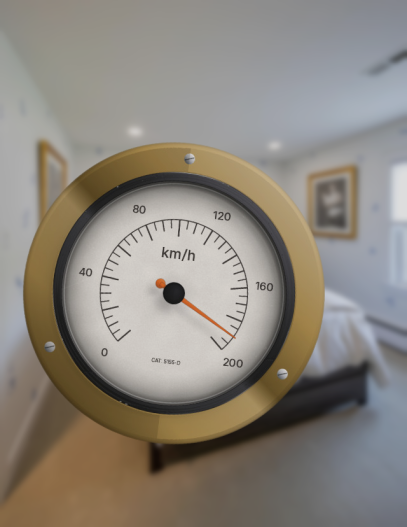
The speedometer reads 190
